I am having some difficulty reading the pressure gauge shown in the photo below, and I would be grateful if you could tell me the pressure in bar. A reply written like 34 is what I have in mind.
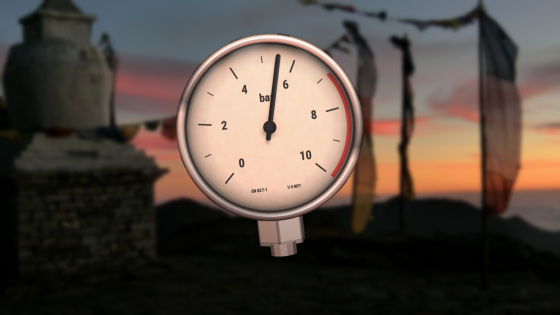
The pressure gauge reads 5.5
